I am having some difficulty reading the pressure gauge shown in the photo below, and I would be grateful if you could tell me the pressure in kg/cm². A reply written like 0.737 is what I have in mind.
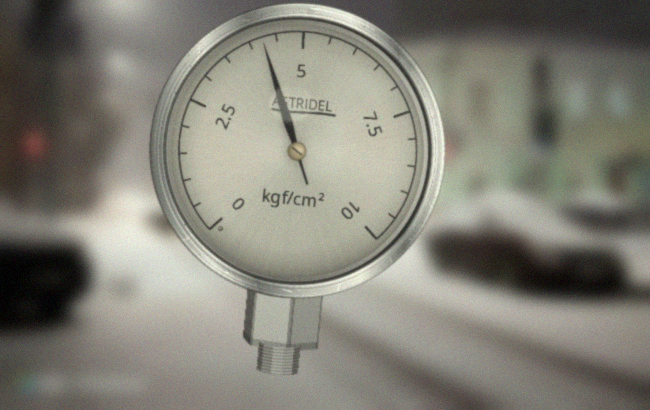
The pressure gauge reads 4.25
